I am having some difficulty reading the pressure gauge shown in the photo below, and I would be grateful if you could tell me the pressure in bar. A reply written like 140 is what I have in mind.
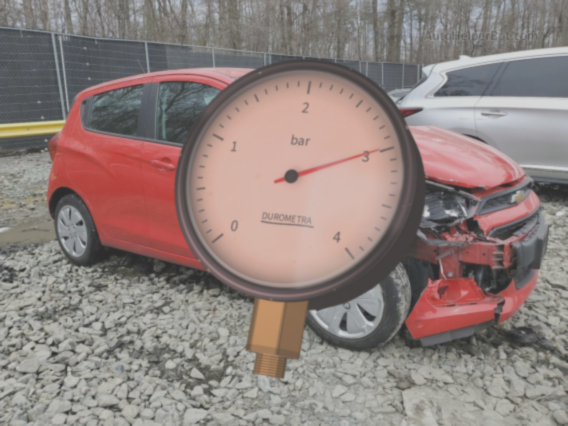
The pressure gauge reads 3
